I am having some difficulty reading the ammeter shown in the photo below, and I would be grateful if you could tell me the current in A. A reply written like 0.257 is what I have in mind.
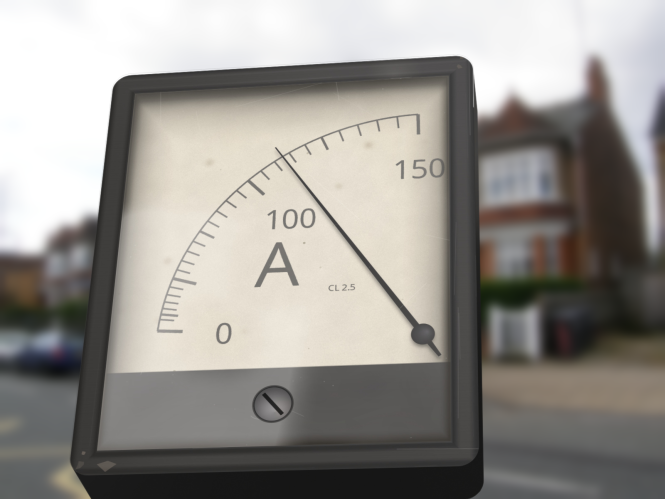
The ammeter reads 112.5
